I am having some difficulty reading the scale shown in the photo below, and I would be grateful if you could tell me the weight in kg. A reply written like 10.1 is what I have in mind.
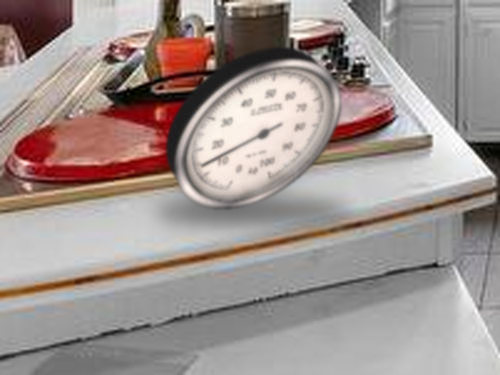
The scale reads 15
